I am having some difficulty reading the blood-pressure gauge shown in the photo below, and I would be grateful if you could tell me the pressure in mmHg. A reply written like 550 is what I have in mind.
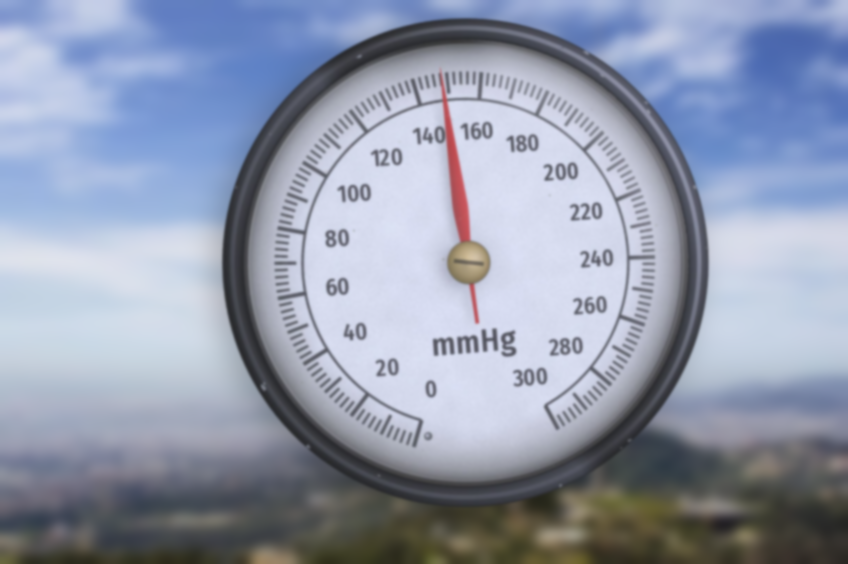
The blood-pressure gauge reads 148
